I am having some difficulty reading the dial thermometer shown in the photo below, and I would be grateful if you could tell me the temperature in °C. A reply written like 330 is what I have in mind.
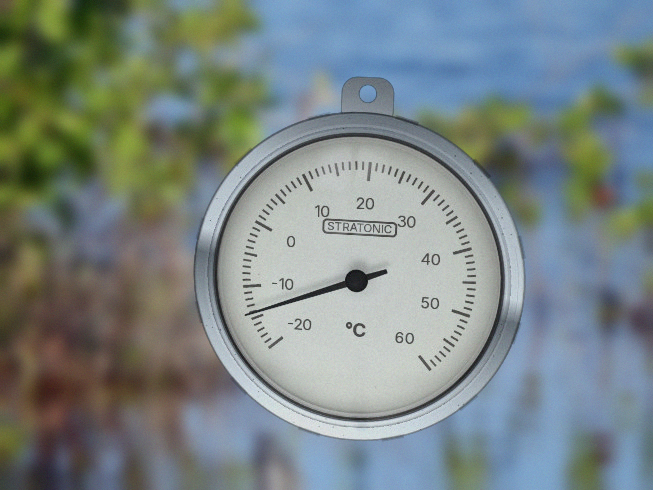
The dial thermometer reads -14
